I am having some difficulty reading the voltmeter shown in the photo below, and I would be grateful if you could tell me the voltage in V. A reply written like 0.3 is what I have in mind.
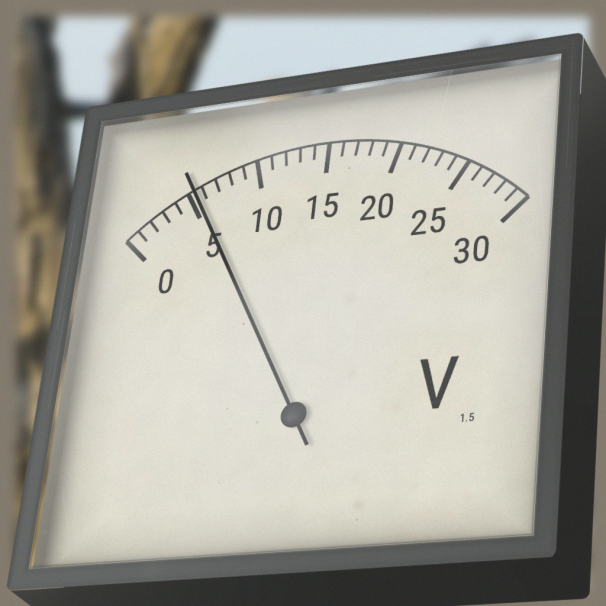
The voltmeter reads 5.5
